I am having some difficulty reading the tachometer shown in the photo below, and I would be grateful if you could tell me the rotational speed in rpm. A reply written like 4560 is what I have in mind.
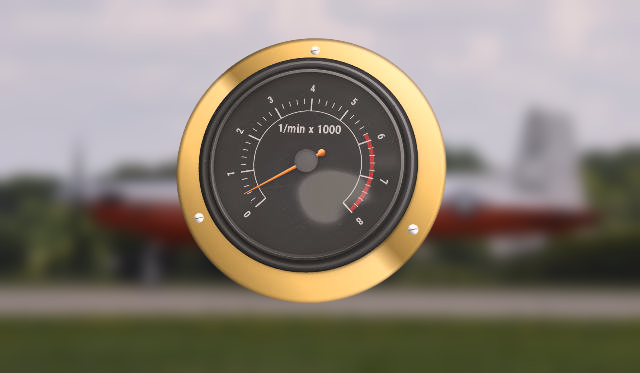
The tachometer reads 400
